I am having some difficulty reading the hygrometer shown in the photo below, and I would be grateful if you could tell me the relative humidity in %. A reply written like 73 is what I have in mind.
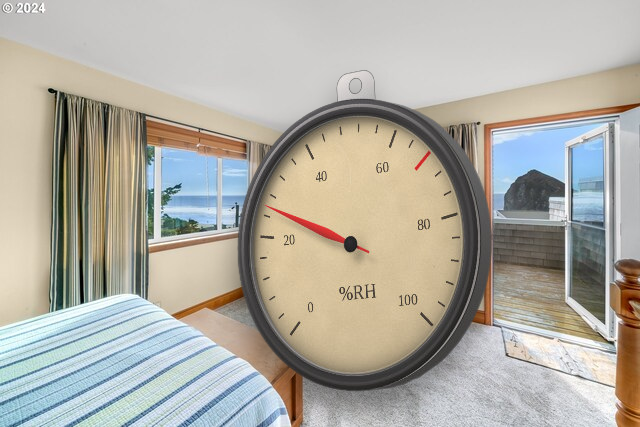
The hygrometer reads 26
